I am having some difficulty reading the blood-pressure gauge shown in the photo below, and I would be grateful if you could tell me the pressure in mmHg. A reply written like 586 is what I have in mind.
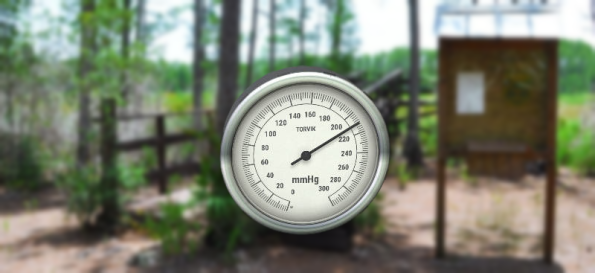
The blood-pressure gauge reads 210
